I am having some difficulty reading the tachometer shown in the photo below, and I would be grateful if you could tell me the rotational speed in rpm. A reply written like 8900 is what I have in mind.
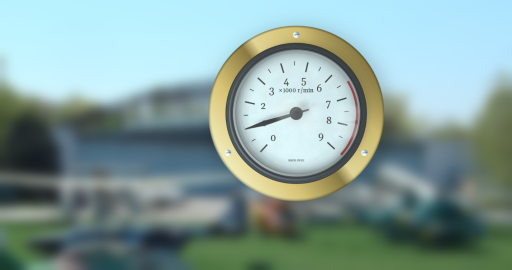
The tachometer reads 1000
